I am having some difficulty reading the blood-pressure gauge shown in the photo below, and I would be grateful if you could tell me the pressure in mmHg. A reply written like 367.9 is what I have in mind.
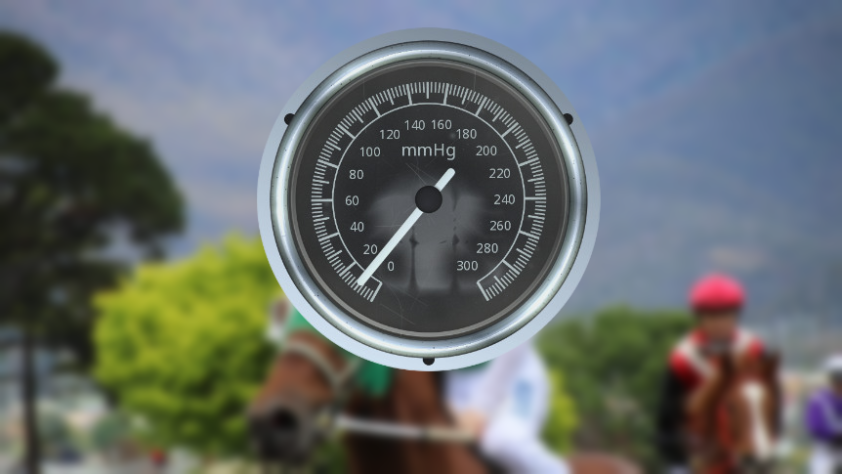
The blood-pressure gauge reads 10
